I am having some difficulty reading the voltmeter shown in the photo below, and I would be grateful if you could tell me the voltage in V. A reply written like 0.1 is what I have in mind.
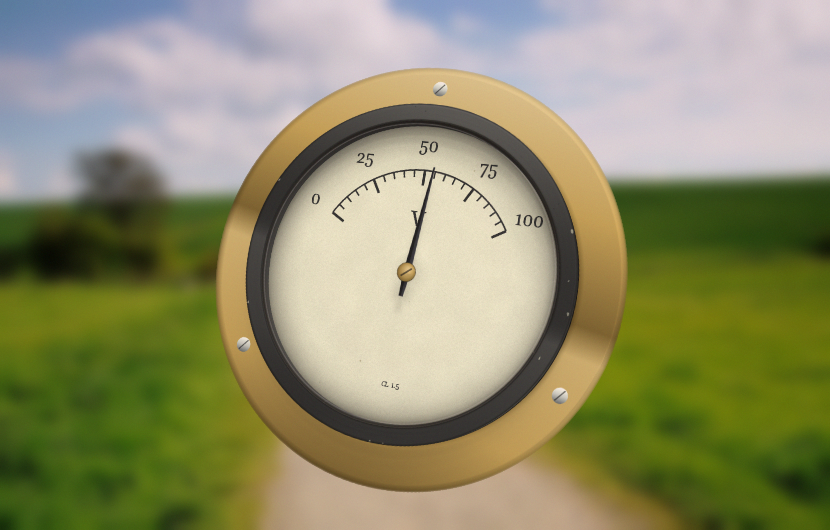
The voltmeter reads 55
